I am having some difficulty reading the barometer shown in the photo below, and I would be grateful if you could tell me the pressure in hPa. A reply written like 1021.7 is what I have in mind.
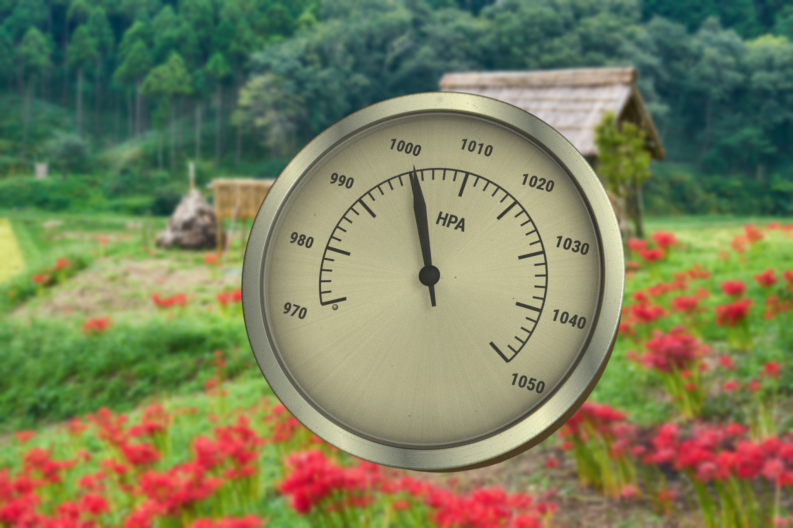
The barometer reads 1001
